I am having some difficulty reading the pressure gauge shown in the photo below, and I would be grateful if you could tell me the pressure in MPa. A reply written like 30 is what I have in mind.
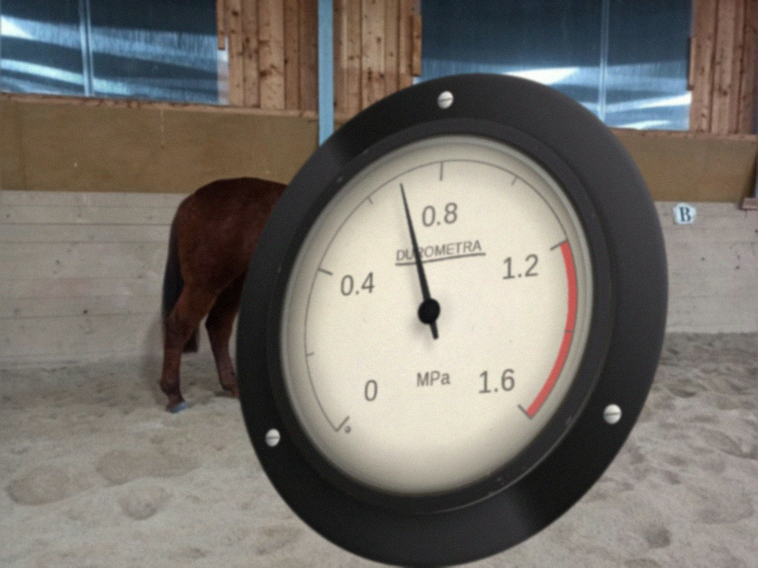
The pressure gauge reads 0.7
